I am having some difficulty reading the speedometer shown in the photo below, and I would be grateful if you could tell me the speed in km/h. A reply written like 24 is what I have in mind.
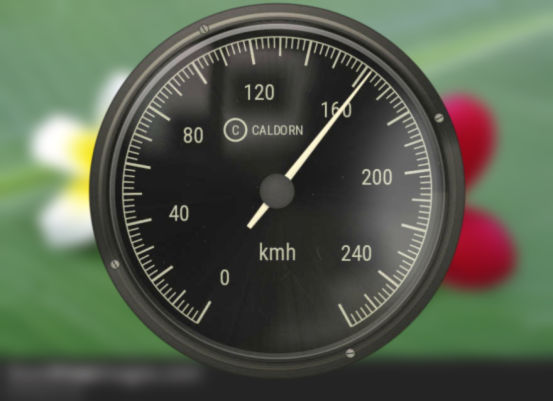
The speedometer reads 162
